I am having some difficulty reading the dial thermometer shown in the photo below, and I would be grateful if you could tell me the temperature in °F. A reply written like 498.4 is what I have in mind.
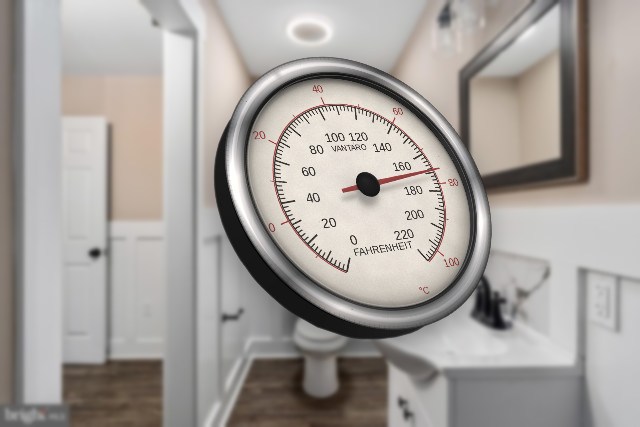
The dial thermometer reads 170
